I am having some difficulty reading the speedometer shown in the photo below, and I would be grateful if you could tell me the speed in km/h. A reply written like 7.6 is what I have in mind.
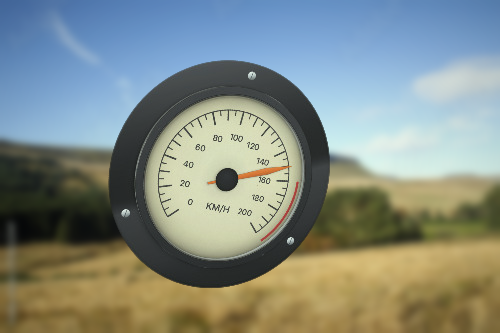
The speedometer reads 150
